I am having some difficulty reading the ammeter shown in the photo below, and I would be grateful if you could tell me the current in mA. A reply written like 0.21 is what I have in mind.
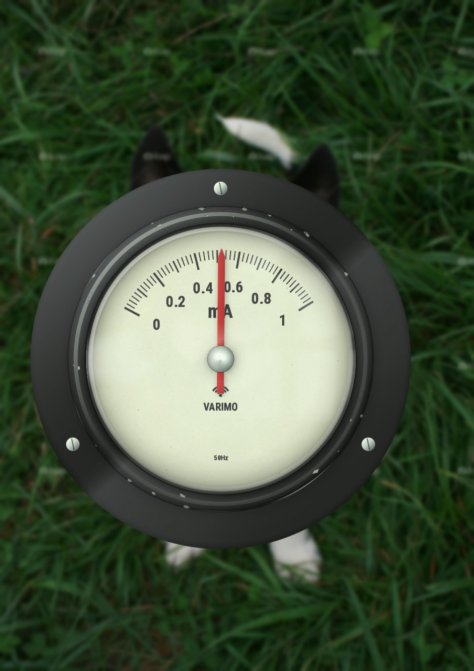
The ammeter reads 0.52
